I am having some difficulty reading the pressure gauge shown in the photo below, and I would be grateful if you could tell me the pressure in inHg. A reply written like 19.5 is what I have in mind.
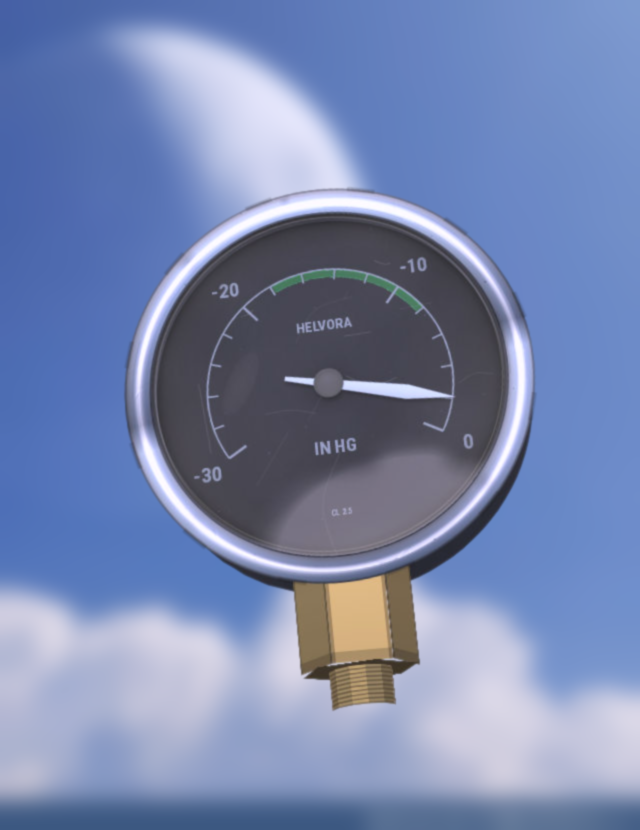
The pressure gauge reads -2
